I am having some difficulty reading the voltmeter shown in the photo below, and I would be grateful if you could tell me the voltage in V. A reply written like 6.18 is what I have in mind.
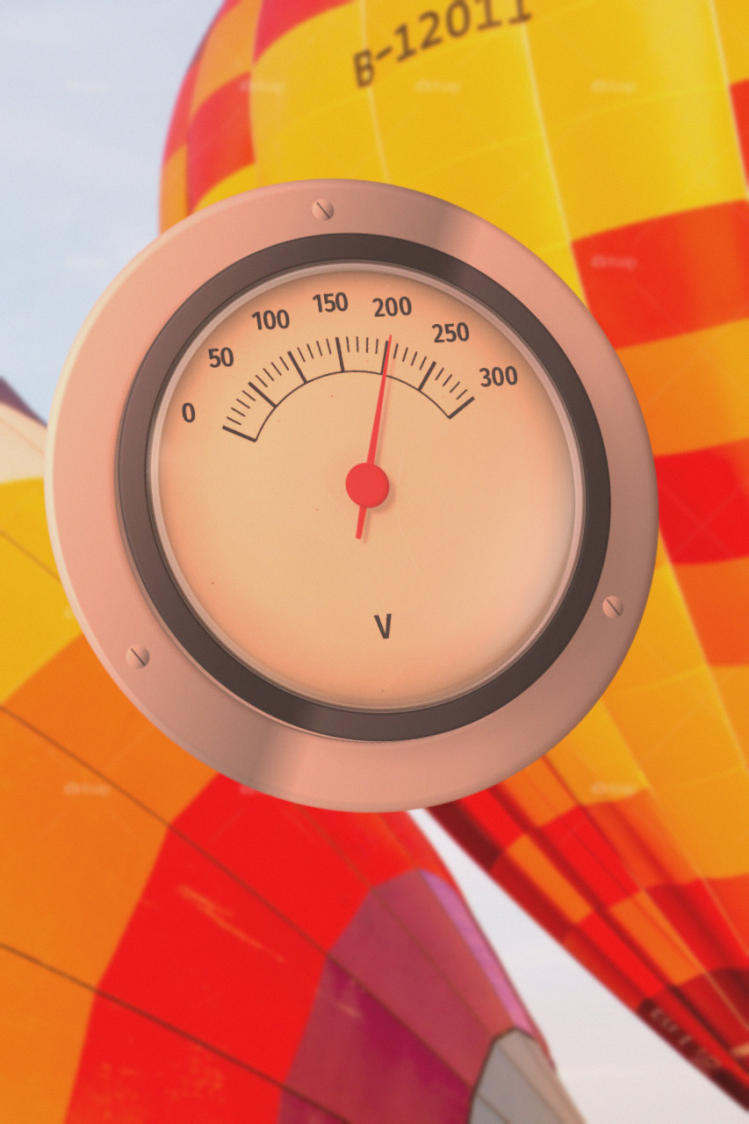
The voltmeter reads 200
